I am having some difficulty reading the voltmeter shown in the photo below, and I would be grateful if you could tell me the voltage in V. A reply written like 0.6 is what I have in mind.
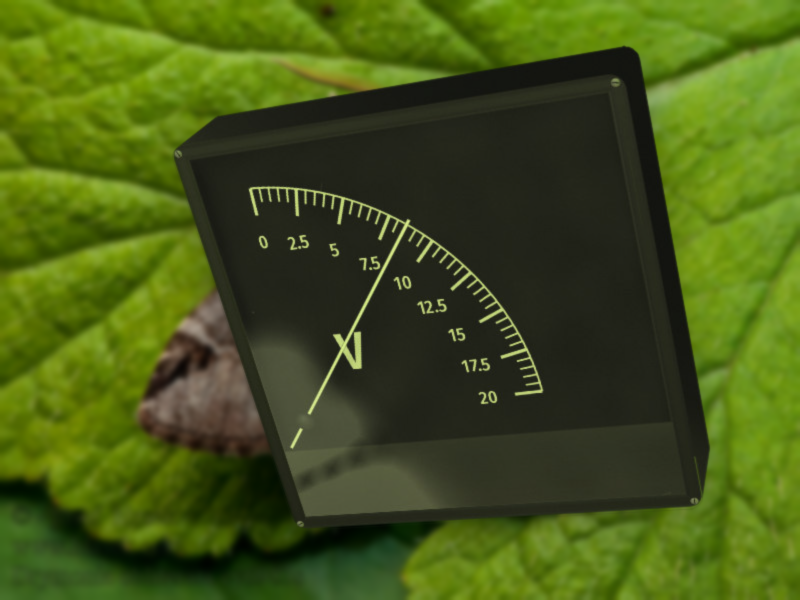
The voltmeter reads 8.5
